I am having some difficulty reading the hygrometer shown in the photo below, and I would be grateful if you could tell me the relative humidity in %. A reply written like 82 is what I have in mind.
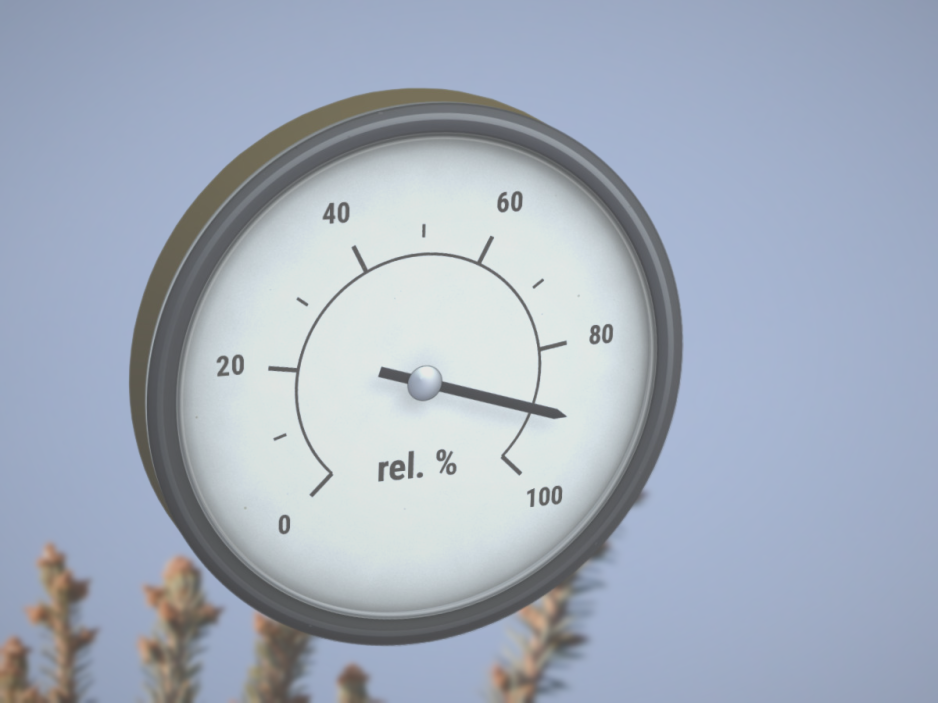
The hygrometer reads 90
